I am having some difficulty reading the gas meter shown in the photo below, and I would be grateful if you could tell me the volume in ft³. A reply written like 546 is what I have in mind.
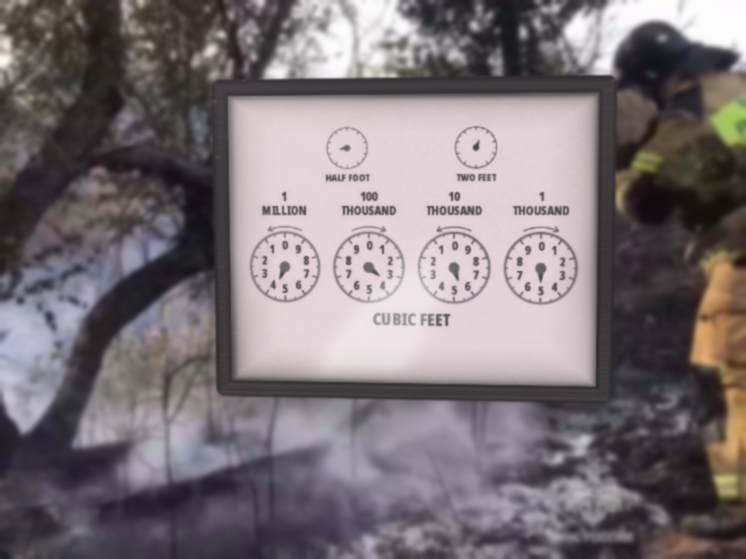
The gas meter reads 435500
